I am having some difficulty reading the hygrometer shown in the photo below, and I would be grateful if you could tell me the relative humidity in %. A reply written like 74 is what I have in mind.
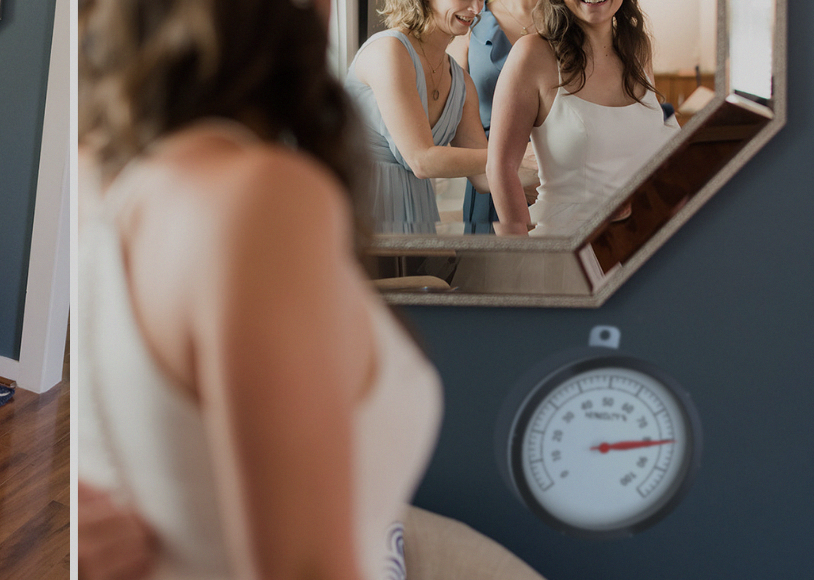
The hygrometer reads 80
